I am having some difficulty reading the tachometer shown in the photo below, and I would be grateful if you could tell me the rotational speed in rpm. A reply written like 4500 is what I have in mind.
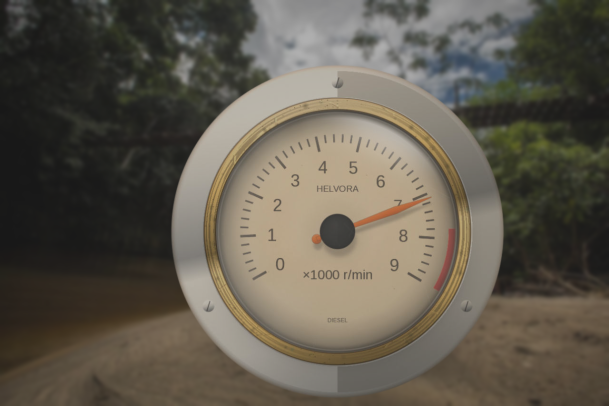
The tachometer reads 7100
